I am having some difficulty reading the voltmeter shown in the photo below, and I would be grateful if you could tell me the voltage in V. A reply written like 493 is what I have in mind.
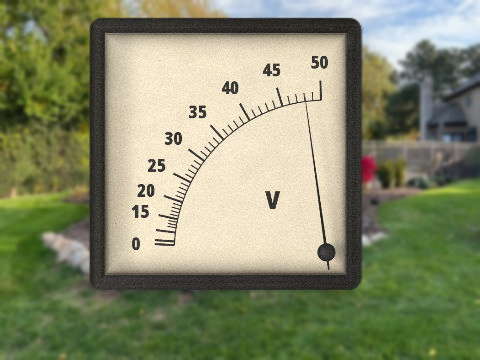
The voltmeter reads 48
